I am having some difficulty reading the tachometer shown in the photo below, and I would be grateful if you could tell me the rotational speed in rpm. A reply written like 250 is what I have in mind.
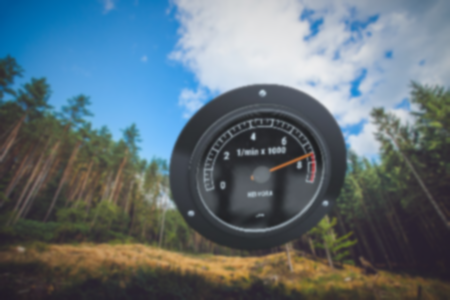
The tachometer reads 7500
